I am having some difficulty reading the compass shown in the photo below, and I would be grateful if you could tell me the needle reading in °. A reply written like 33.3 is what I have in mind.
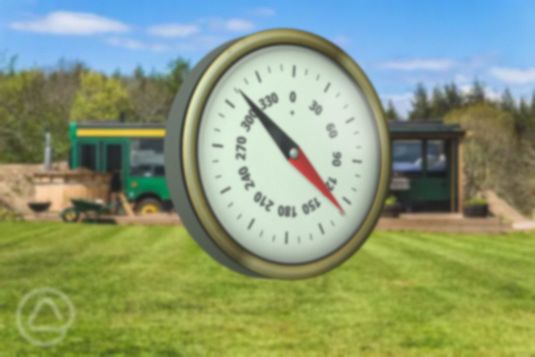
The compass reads 130
